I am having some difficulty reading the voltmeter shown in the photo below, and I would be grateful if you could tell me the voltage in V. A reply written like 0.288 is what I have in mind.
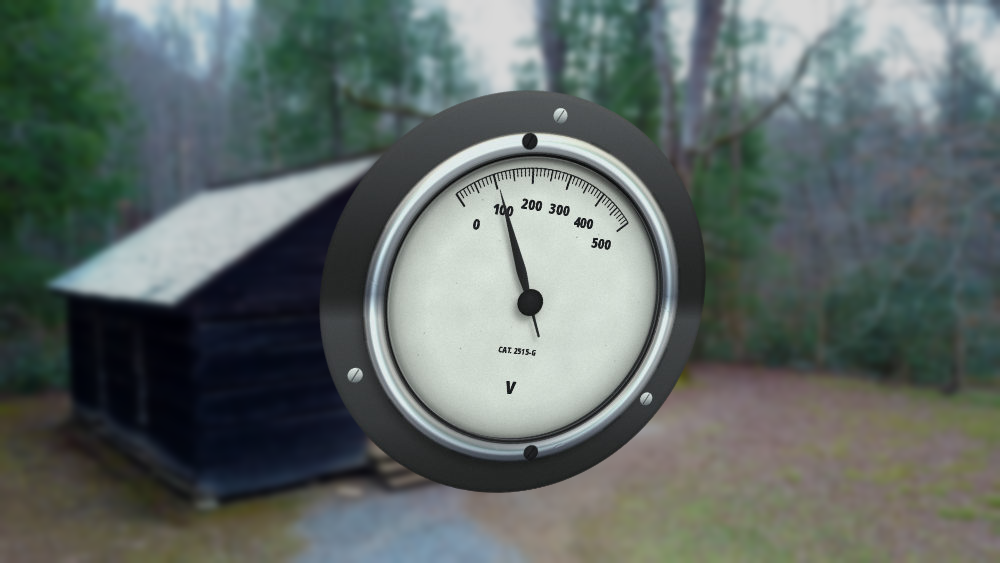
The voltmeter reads 100
